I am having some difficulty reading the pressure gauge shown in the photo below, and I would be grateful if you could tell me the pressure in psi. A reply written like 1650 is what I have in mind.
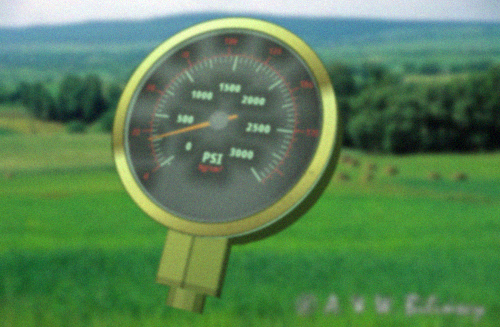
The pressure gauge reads 250
